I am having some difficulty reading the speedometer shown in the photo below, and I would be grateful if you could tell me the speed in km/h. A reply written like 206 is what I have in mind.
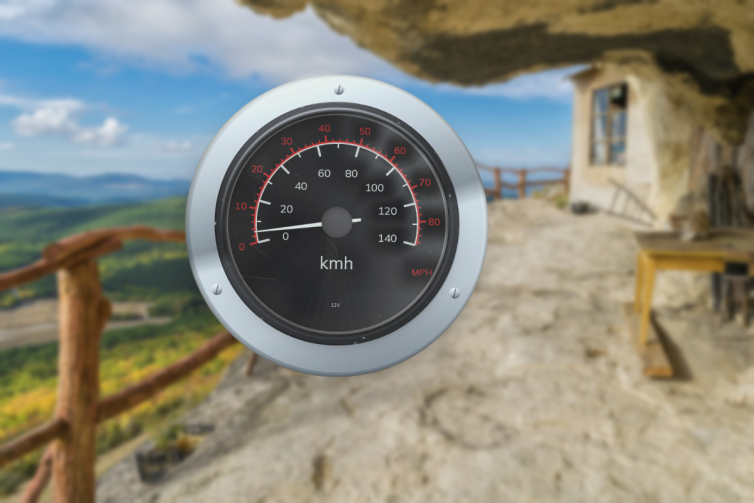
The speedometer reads 5
